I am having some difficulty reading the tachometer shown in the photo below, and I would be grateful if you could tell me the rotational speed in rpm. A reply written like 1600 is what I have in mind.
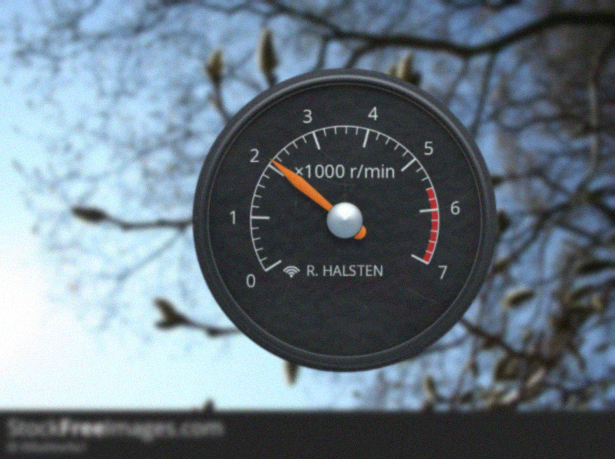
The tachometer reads 2100
